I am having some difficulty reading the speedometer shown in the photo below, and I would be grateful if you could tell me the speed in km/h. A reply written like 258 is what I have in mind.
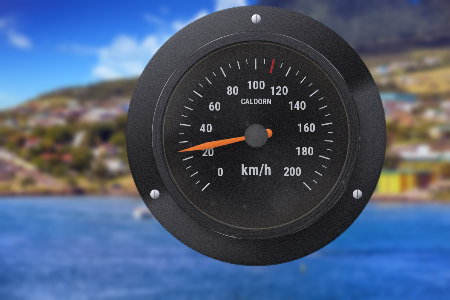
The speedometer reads 25
